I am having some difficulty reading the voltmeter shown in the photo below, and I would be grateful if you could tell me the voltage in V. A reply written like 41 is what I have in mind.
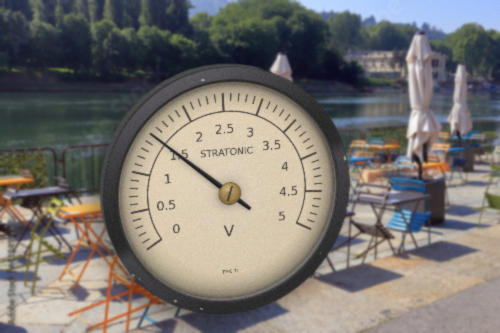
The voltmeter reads 1.5
